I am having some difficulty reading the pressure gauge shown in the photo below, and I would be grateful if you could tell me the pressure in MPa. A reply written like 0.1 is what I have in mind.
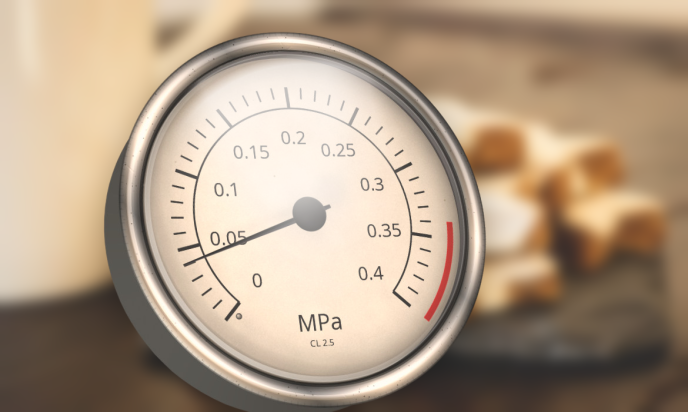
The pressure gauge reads 0.04
